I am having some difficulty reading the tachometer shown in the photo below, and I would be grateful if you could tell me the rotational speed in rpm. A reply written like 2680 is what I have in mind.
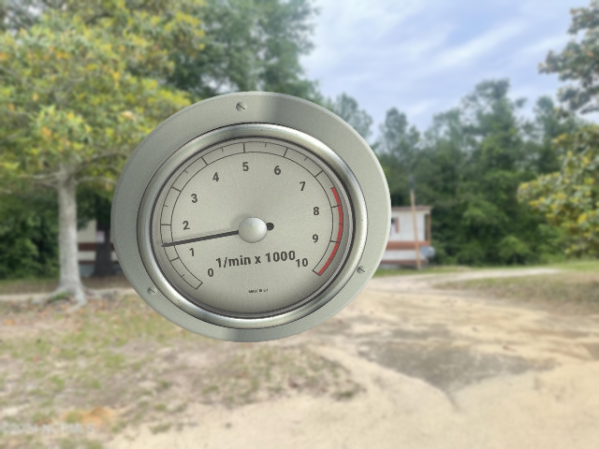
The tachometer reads 1500
